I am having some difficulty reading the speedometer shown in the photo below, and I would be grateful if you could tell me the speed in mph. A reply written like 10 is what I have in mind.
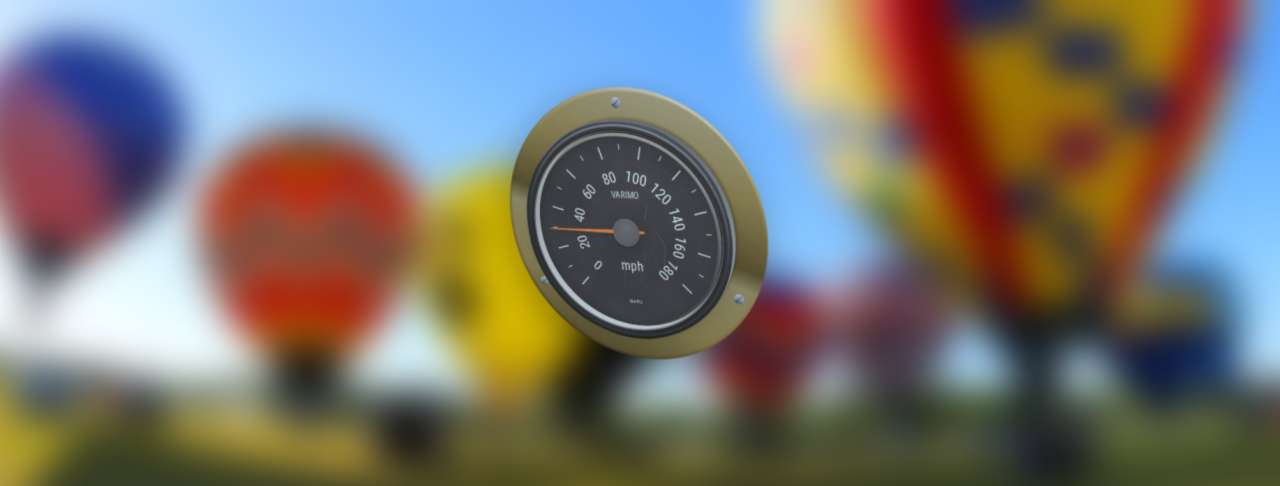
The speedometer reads 30
